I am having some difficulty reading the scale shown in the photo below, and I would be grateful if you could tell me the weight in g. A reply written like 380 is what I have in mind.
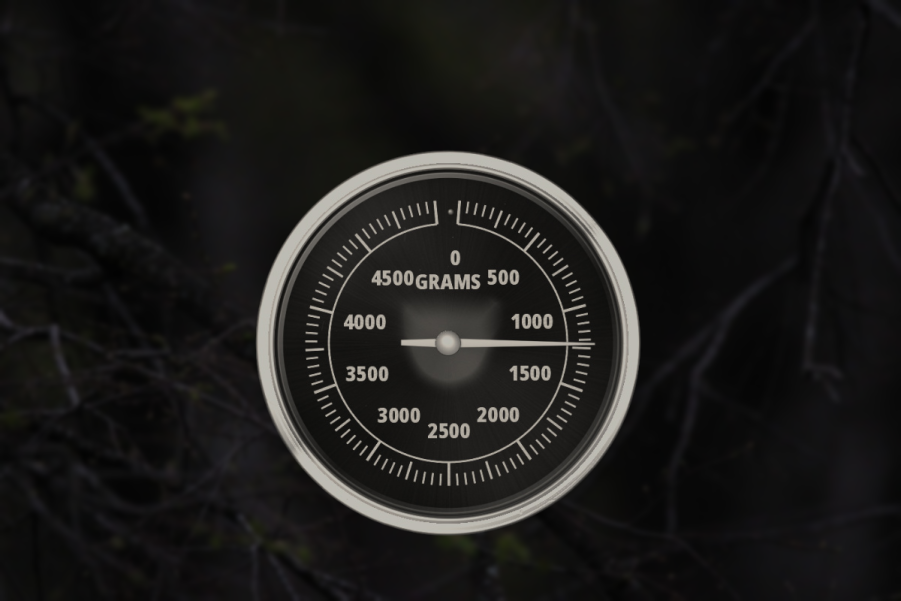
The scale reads 1225
